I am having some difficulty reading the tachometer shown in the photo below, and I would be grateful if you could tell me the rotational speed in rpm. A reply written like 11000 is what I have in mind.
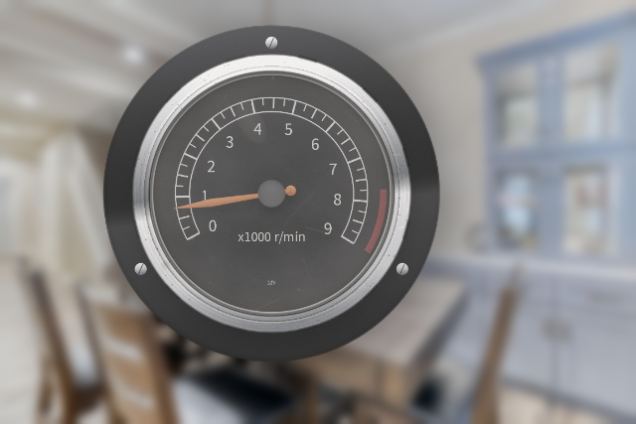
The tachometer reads 750
